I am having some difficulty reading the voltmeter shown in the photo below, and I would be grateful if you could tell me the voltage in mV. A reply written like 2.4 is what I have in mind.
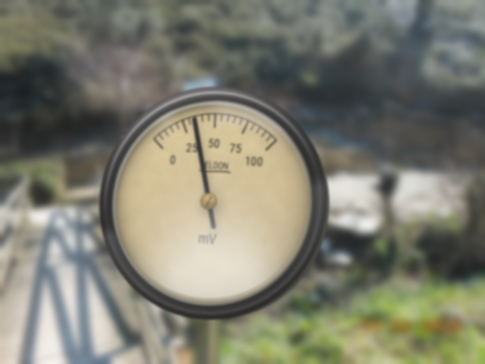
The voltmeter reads 35
